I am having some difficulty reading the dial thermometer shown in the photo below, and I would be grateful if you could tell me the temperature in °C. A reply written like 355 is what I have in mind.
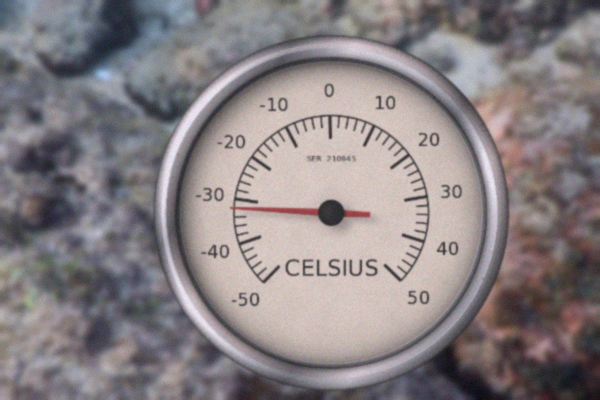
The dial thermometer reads -32
